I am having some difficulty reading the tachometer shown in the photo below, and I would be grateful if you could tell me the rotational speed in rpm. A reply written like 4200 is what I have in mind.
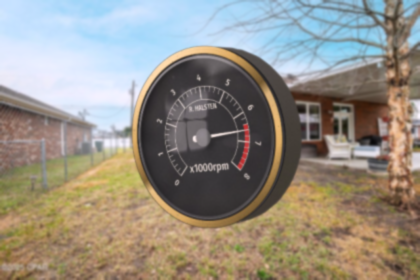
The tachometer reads 6600
